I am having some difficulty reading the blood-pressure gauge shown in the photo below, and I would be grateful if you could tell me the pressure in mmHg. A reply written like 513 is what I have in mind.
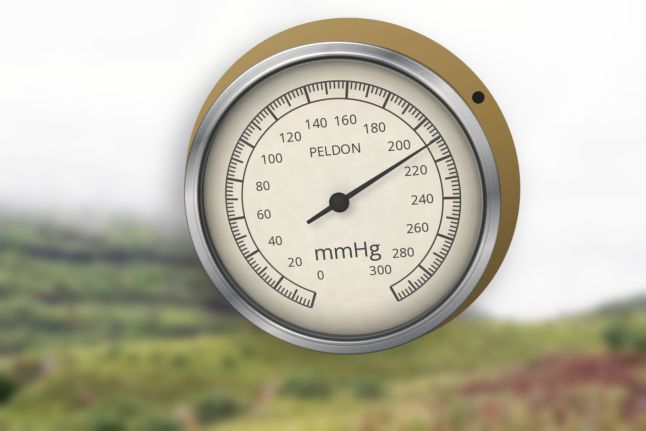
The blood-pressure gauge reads 210
